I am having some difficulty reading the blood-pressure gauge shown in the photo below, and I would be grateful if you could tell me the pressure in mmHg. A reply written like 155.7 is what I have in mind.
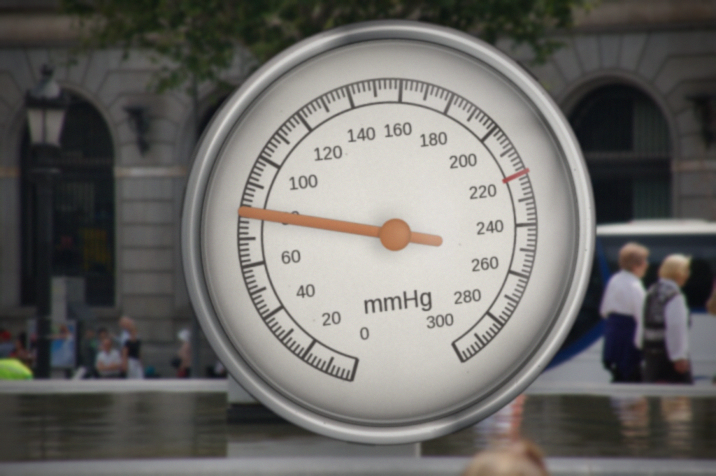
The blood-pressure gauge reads 80
